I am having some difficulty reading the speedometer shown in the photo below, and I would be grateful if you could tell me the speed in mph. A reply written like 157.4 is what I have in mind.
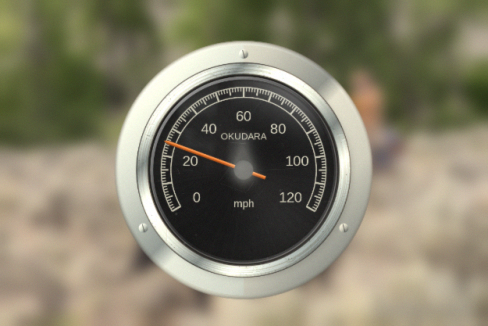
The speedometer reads 25
